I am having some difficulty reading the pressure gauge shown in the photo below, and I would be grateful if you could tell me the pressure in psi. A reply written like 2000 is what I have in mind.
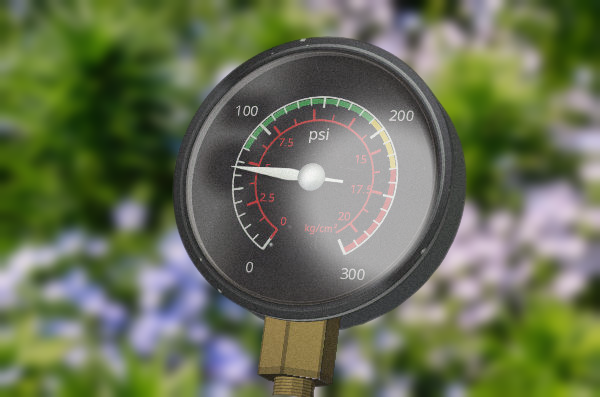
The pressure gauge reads 65
